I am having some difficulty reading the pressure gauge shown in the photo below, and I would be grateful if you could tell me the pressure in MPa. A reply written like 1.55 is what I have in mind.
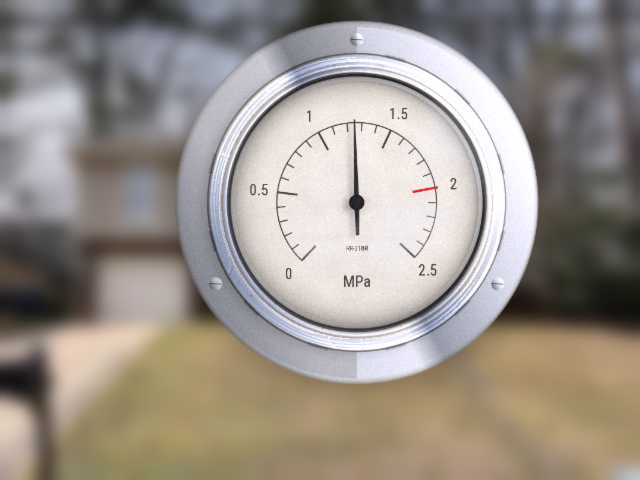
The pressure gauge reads 1.25
